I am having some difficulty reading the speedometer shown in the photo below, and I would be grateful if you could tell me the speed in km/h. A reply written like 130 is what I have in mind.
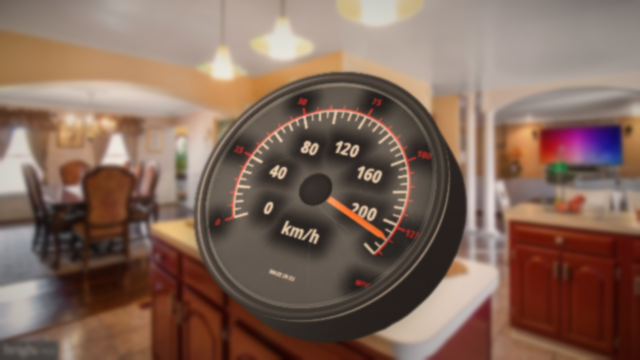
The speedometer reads 210
